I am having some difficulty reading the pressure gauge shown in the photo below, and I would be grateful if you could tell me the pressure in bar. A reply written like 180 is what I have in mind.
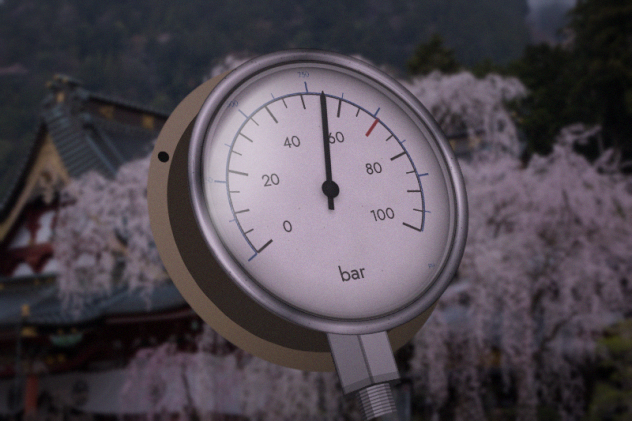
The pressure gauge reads 55
